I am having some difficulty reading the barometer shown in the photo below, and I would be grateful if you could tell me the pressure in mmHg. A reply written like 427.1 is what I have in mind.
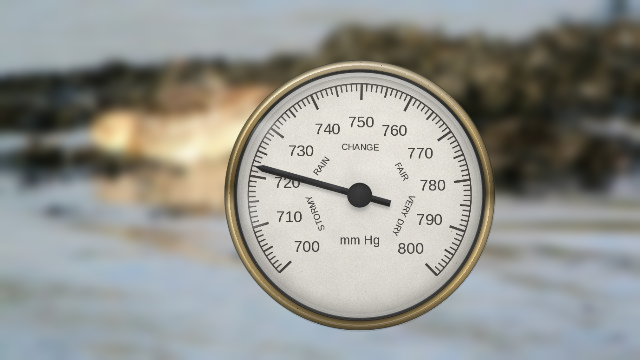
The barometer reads 722
